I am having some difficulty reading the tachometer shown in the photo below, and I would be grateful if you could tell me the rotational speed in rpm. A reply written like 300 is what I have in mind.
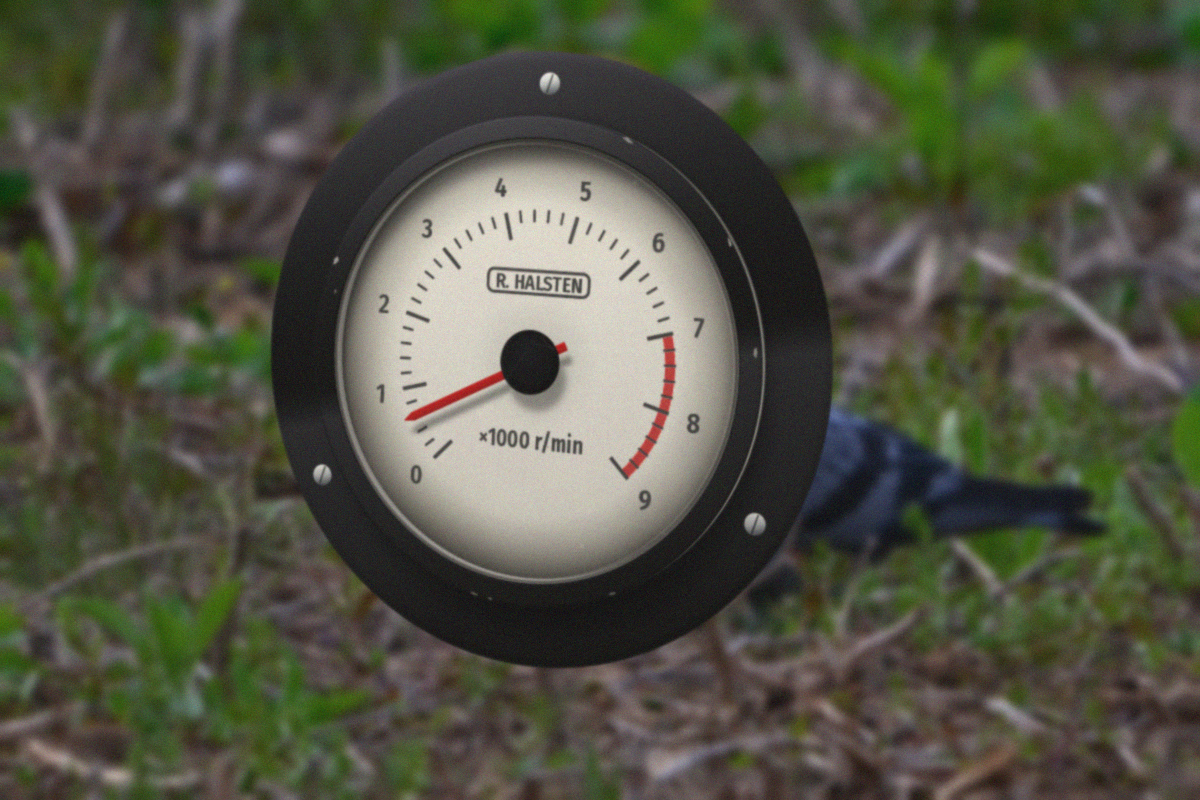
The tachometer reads 600
